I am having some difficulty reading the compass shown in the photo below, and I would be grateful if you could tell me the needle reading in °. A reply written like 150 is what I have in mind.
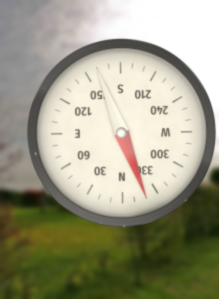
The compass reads 340
